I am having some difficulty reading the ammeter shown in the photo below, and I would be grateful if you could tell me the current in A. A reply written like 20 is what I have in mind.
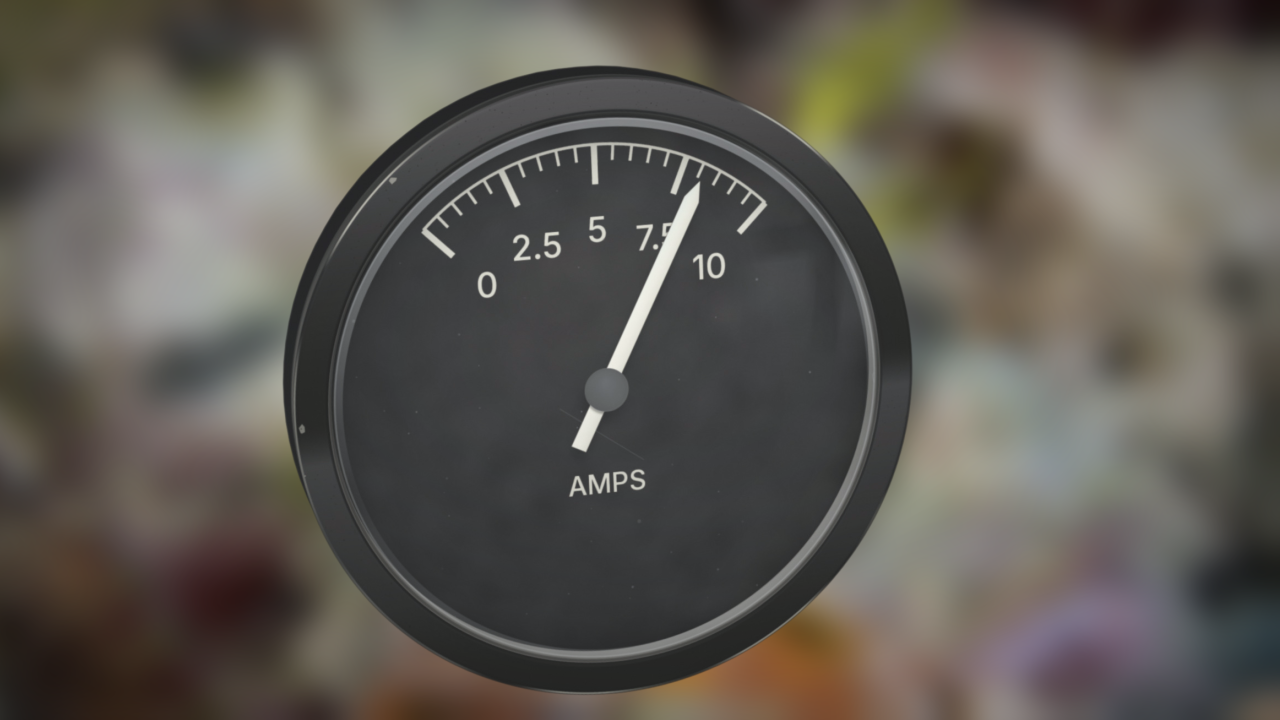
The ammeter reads 8
